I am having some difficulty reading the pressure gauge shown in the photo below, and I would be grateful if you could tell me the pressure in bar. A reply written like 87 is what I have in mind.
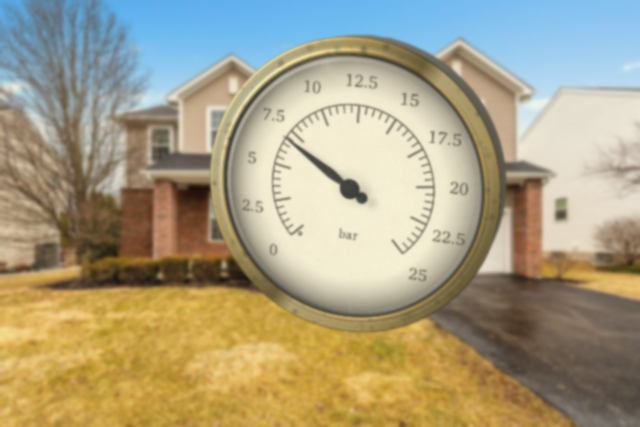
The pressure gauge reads 7
